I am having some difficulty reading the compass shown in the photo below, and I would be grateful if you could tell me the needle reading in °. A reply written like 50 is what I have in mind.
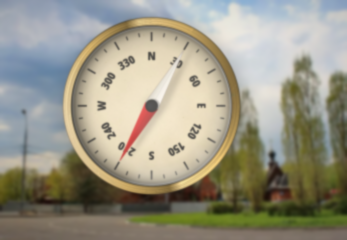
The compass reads 210
